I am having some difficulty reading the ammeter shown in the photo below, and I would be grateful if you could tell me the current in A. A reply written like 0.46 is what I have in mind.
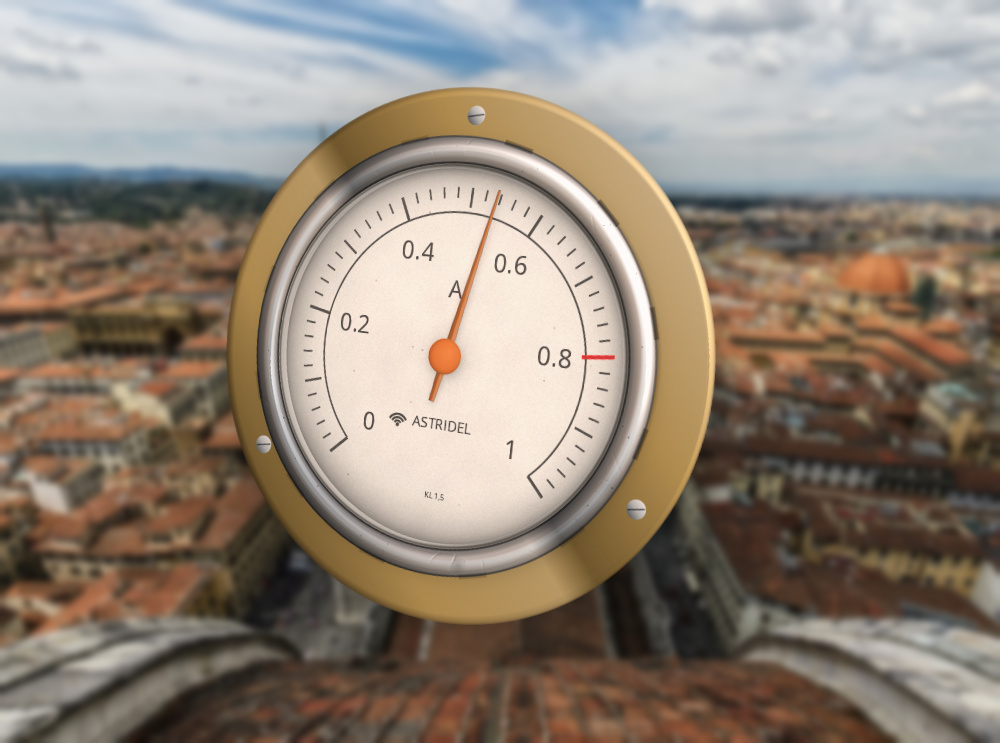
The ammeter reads 0.54
